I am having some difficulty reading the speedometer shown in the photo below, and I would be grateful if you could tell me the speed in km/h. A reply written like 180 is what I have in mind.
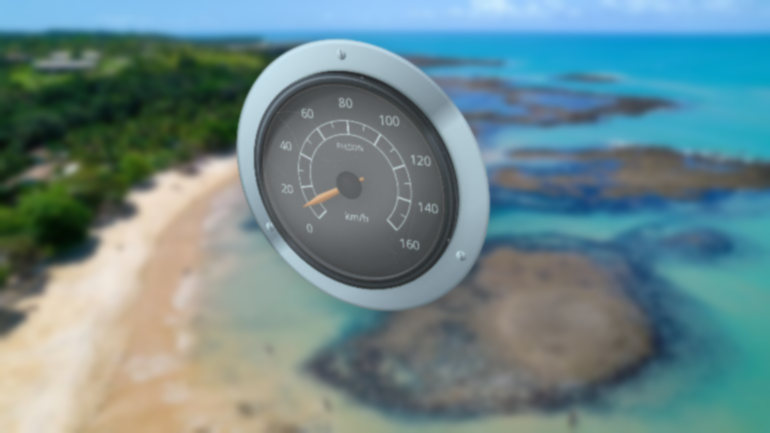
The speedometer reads 10
